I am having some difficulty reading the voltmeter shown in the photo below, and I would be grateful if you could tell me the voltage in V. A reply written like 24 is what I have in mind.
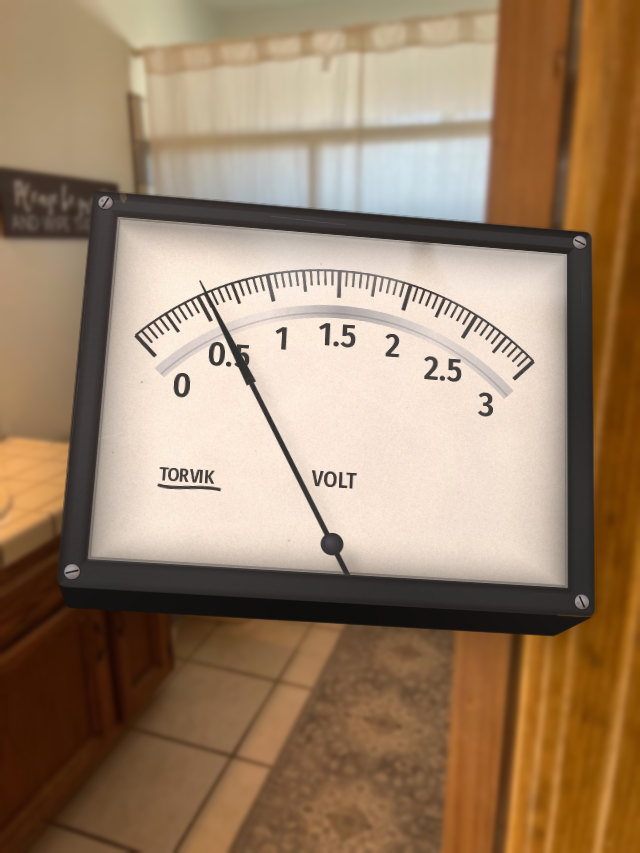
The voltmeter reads 0.55
